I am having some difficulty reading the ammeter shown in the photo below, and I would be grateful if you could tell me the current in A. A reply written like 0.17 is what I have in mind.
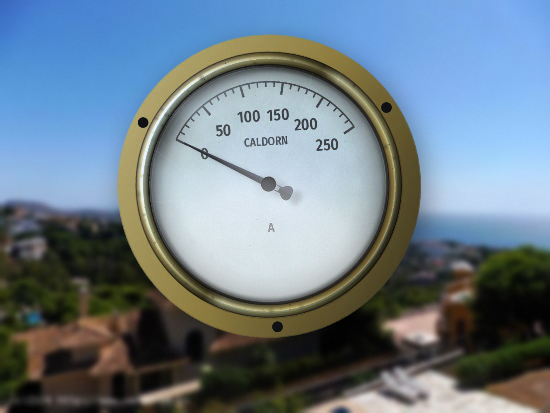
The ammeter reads 0
